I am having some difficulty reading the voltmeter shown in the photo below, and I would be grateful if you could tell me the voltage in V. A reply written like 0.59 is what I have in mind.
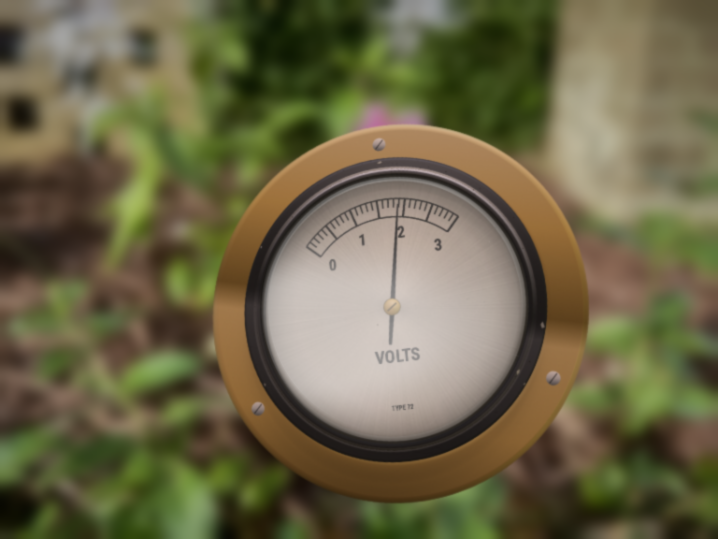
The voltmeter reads 1.9
